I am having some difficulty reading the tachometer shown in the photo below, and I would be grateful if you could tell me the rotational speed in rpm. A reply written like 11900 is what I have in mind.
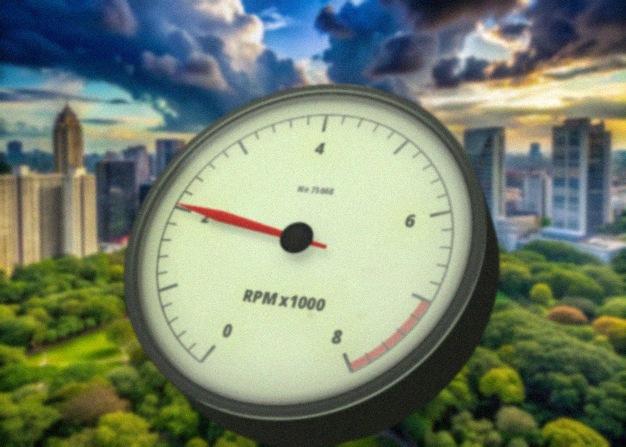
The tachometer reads 2000
